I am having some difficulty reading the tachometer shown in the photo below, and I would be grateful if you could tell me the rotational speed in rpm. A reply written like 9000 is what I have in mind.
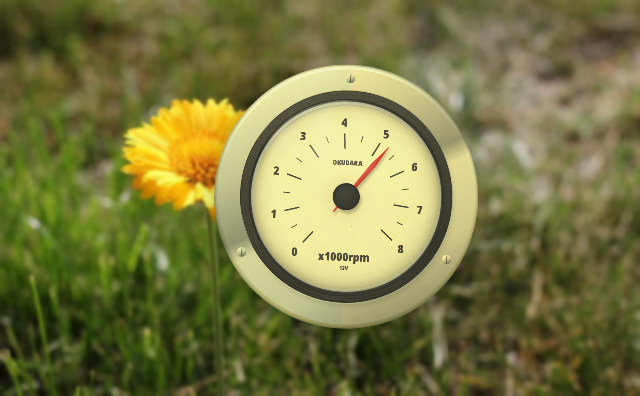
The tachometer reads 5250
